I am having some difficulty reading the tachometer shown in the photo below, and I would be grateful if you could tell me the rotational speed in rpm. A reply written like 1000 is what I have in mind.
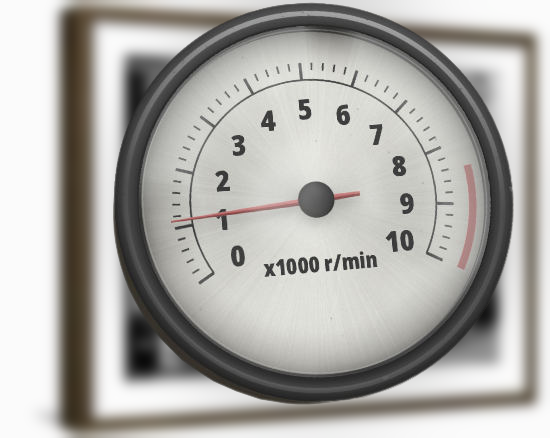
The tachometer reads 1100
